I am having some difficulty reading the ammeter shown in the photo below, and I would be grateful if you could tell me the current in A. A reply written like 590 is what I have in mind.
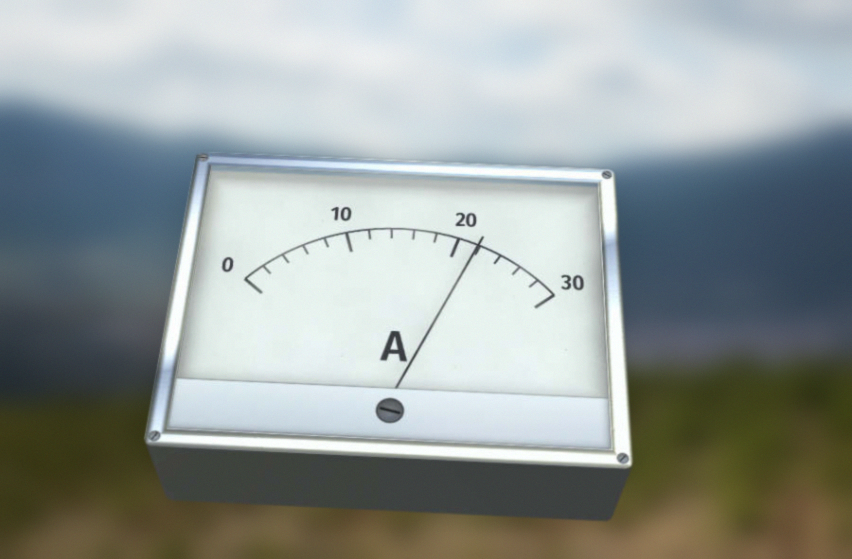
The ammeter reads 22
